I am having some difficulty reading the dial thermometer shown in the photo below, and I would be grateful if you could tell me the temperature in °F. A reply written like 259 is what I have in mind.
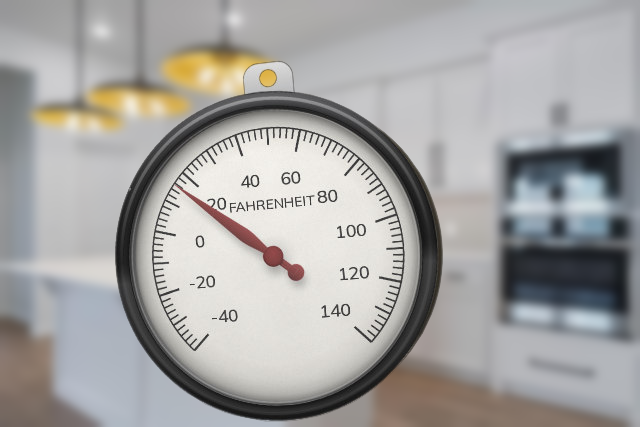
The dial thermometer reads 16
